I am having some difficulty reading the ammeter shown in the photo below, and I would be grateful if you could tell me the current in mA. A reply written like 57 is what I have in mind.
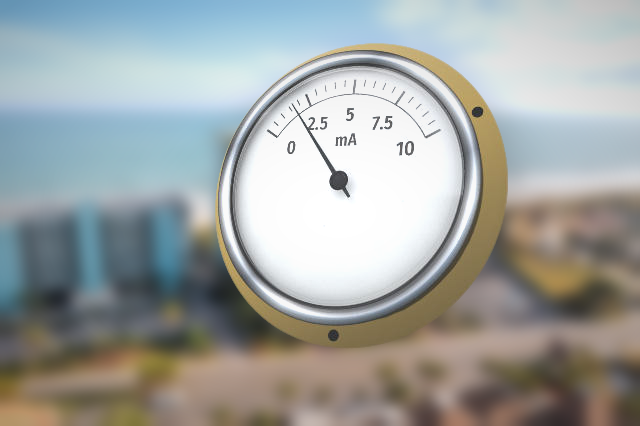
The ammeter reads 1.75
